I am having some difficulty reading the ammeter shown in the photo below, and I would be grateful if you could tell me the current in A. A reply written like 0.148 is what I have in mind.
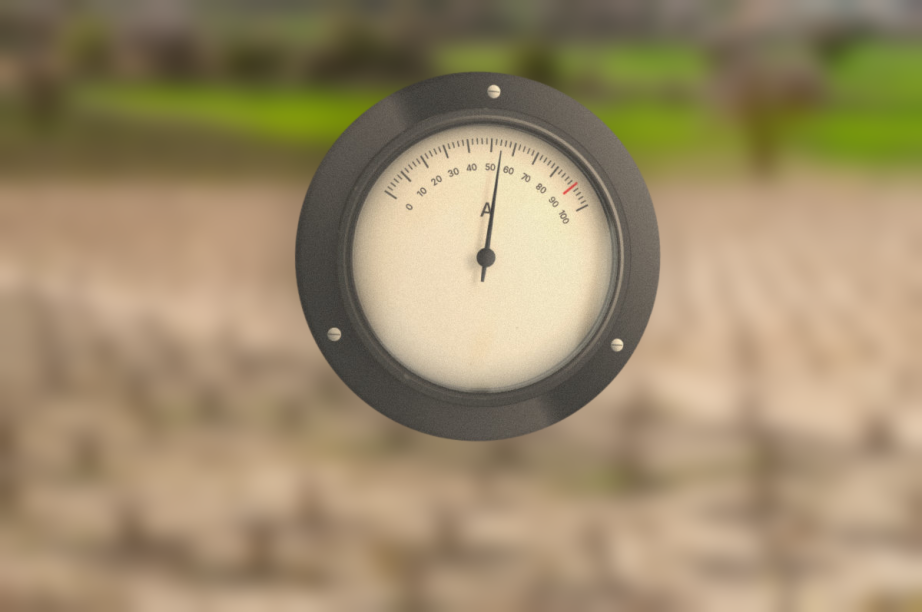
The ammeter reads 54
